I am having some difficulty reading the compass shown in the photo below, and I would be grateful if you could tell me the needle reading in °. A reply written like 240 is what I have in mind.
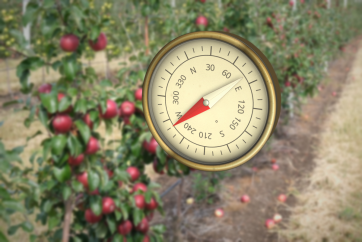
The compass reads 260
